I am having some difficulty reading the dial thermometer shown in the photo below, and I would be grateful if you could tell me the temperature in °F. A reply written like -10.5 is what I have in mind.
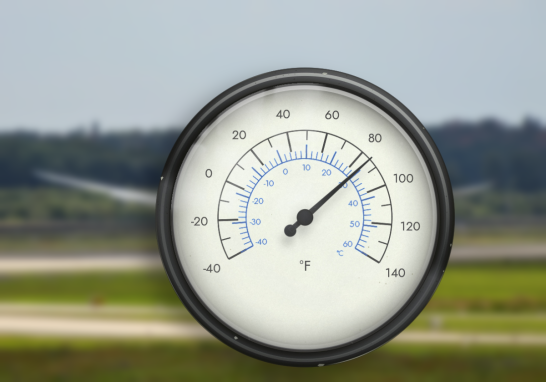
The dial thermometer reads 85
